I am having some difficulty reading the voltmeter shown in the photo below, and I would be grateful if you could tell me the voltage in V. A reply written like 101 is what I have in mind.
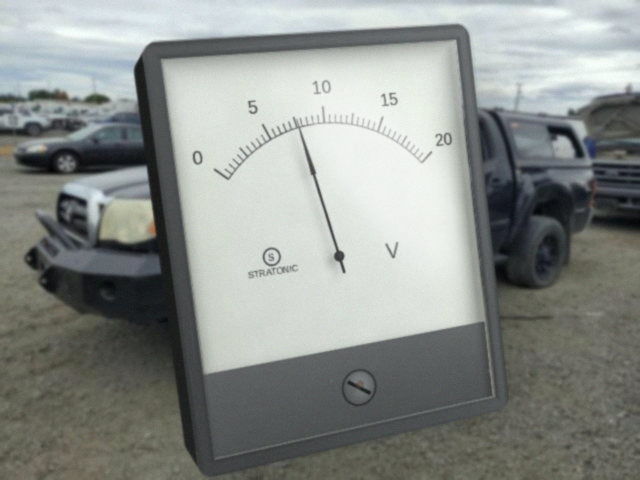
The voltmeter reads 7.5
